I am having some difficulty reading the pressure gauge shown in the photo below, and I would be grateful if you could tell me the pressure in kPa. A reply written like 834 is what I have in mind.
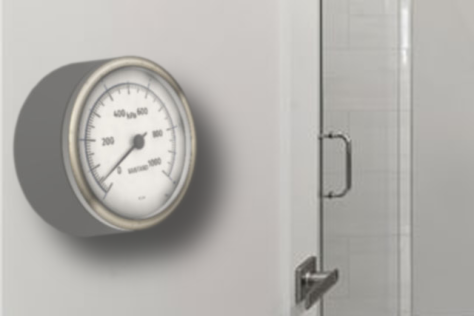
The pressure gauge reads 50
